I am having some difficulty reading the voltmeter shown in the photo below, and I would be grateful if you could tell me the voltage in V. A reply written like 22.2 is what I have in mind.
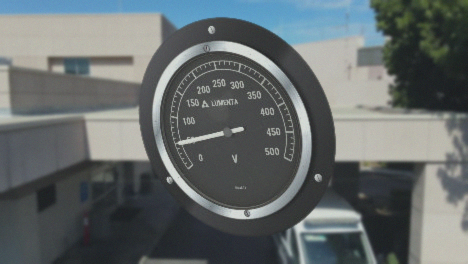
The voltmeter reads 50
